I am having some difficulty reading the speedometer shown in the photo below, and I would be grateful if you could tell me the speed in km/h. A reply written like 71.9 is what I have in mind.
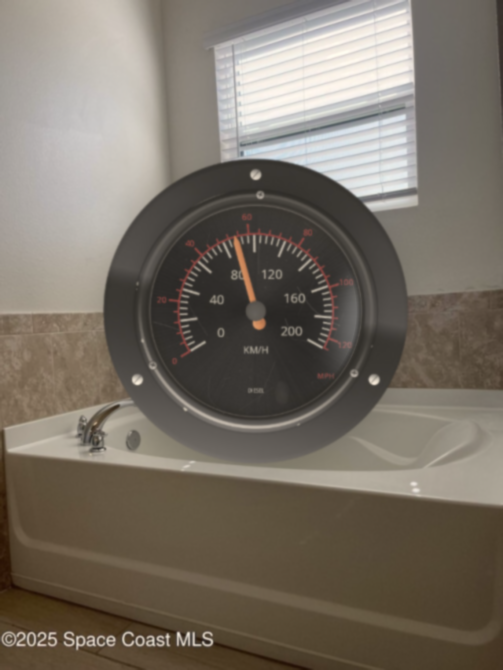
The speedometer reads 88
